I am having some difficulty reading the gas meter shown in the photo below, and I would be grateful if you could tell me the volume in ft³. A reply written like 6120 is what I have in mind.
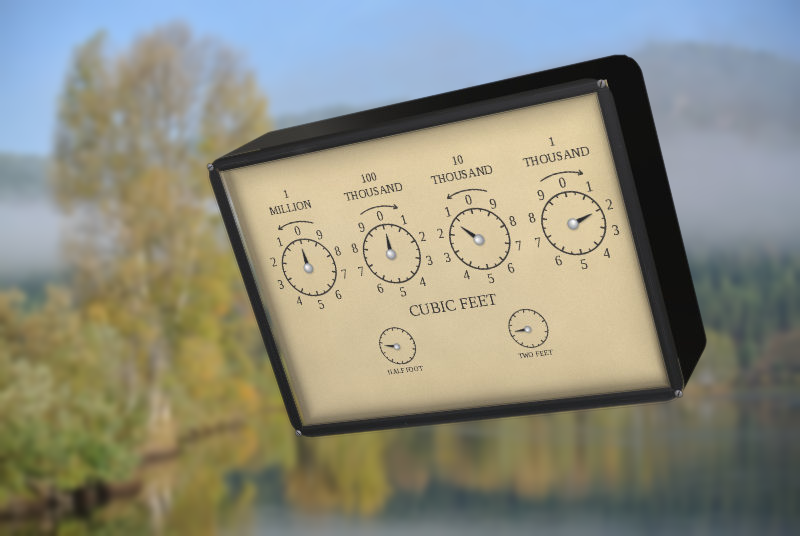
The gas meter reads 1200
